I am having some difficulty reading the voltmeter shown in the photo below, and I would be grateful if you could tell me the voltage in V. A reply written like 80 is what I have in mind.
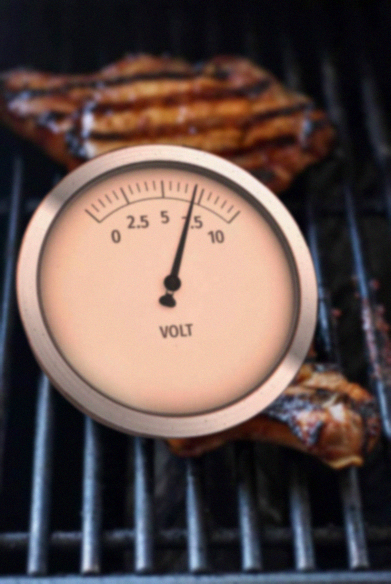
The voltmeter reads 7
